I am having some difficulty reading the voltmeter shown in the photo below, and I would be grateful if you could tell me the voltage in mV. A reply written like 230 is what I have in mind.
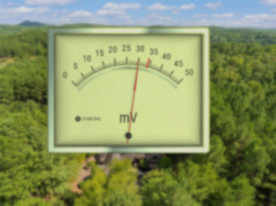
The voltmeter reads 30
